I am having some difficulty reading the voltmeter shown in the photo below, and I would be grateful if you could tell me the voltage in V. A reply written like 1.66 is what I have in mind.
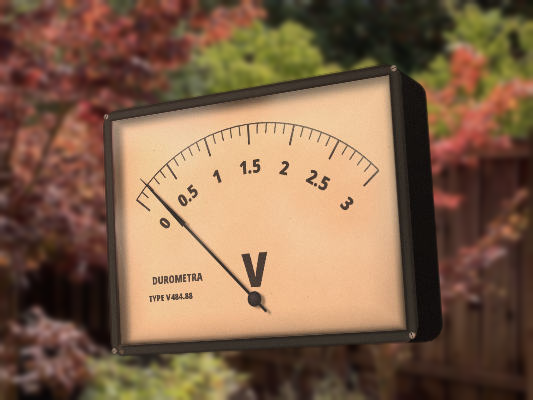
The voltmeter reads 0.2
